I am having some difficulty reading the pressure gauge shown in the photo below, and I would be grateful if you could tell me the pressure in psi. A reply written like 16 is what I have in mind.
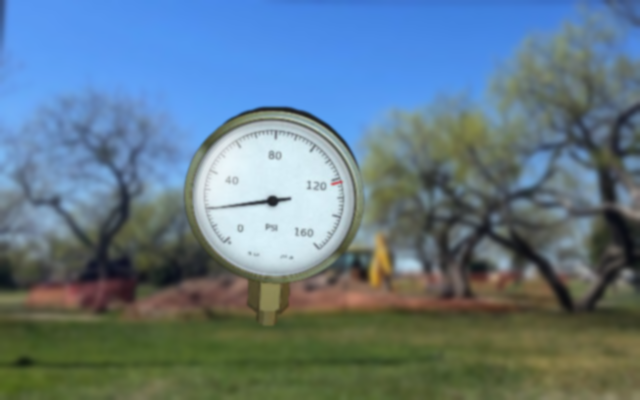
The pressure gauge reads 20
